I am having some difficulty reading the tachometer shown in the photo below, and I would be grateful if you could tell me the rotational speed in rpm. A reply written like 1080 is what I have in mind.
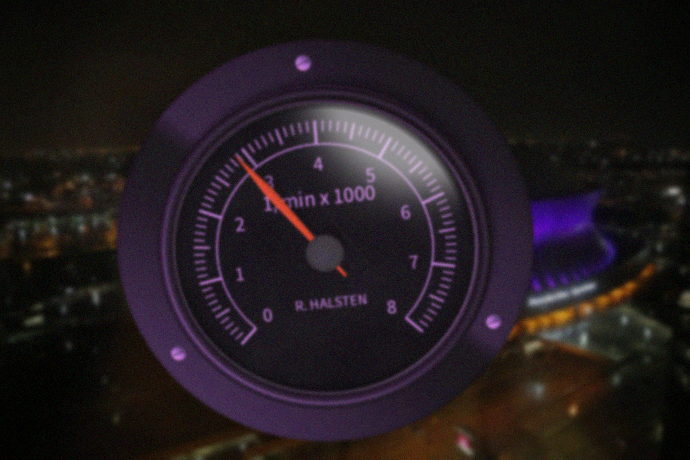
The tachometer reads 2900
